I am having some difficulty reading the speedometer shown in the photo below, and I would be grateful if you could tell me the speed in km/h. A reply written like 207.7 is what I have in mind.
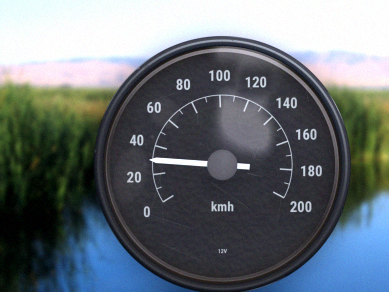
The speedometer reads 30
